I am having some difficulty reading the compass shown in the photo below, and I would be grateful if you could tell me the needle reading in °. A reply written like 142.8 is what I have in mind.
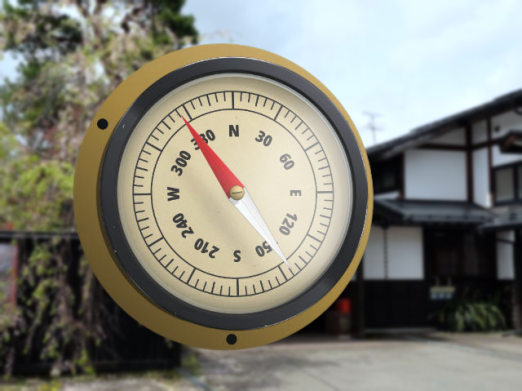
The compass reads 325
